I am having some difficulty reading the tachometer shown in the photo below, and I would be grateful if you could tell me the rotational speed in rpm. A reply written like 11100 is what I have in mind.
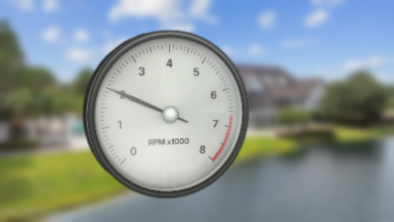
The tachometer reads 2000
